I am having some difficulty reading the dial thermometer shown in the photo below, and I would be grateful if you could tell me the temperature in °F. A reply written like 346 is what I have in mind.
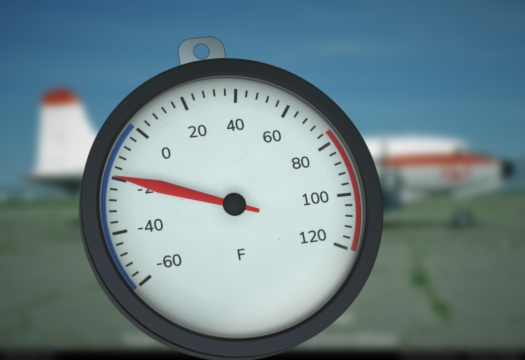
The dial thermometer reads -20
